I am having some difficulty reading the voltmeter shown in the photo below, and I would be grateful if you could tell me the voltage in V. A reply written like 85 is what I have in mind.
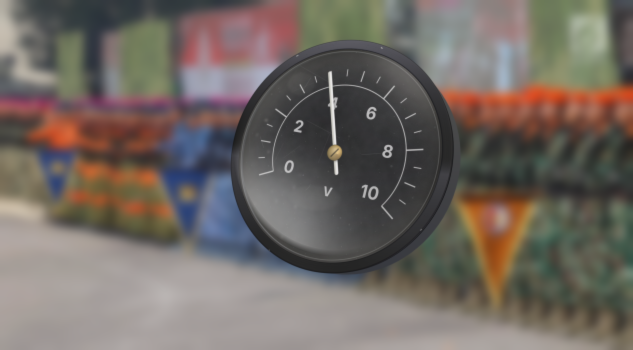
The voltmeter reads 4
